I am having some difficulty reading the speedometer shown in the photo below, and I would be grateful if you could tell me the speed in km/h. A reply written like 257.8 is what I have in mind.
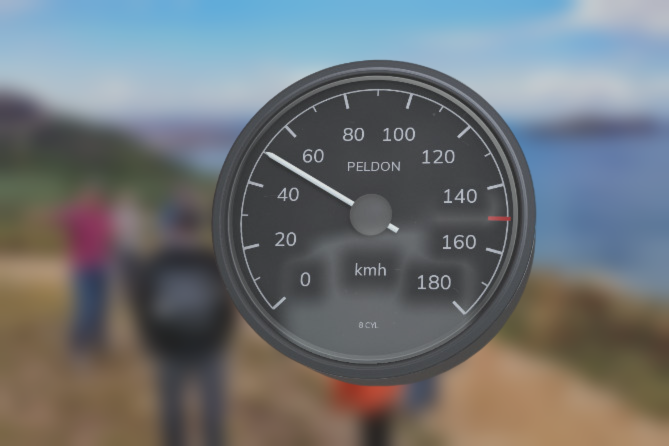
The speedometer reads 50
